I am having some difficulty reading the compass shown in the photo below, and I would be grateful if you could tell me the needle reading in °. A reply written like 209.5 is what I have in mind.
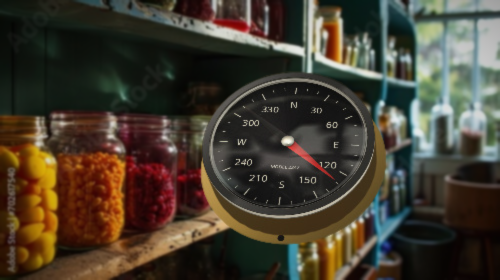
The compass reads 130
